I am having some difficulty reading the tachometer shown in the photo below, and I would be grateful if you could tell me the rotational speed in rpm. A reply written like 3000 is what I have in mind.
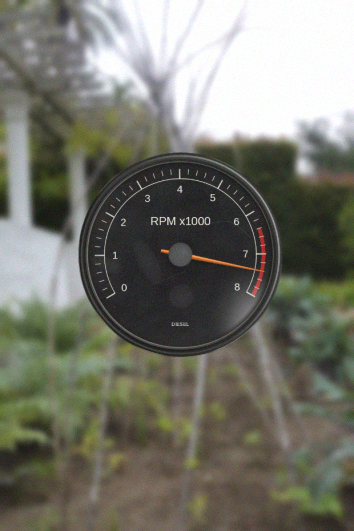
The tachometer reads 7400
